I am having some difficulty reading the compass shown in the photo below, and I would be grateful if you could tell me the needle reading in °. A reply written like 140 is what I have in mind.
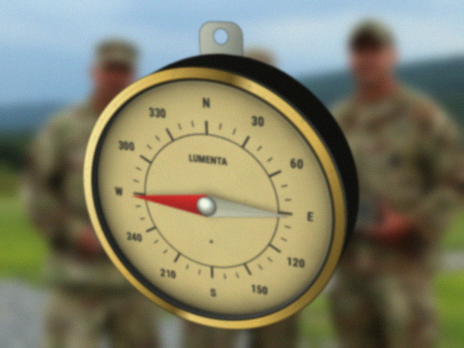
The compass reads 270
